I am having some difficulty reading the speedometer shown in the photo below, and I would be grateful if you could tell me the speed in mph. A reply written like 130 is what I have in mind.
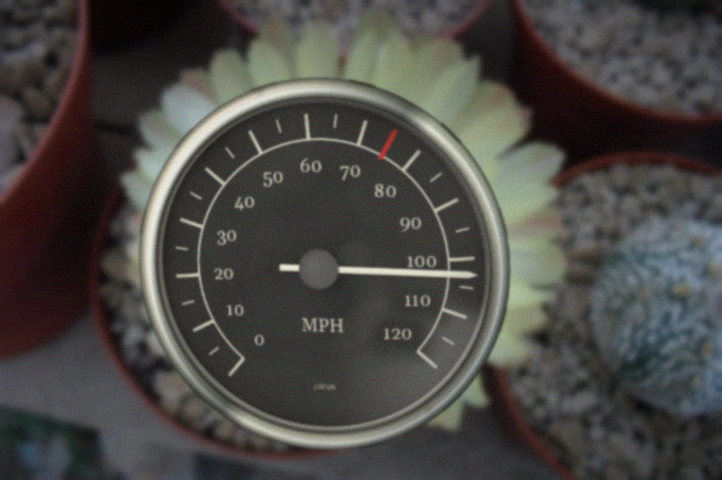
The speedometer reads 102.5
